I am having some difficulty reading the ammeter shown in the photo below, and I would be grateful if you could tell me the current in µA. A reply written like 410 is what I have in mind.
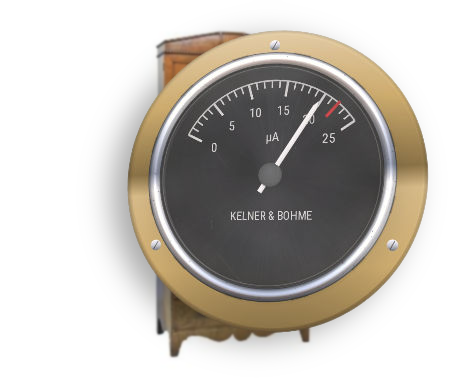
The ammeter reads 20
